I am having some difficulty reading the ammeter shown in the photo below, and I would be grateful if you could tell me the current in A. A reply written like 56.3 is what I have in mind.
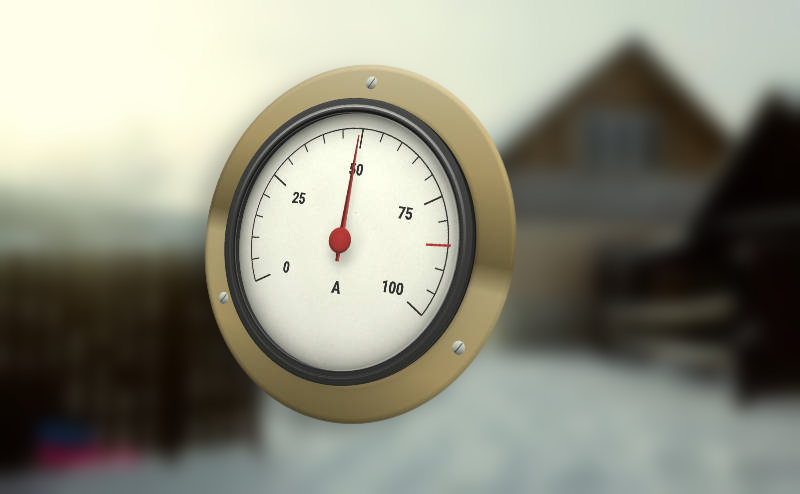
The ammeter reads 50
